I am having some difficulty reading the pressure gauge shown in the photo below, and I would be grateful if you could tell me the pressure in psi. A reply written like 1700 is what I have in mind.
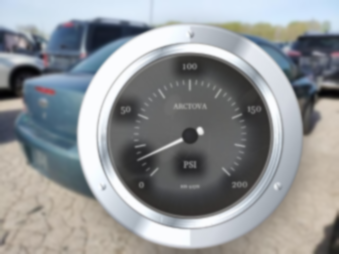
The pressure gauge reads 15
